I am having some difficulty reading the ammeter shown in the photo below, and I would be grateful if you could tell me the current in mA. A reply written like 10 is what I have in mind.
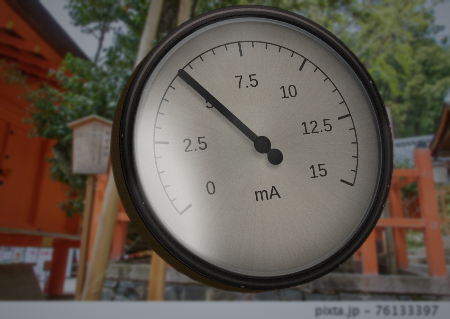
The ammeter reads 5
